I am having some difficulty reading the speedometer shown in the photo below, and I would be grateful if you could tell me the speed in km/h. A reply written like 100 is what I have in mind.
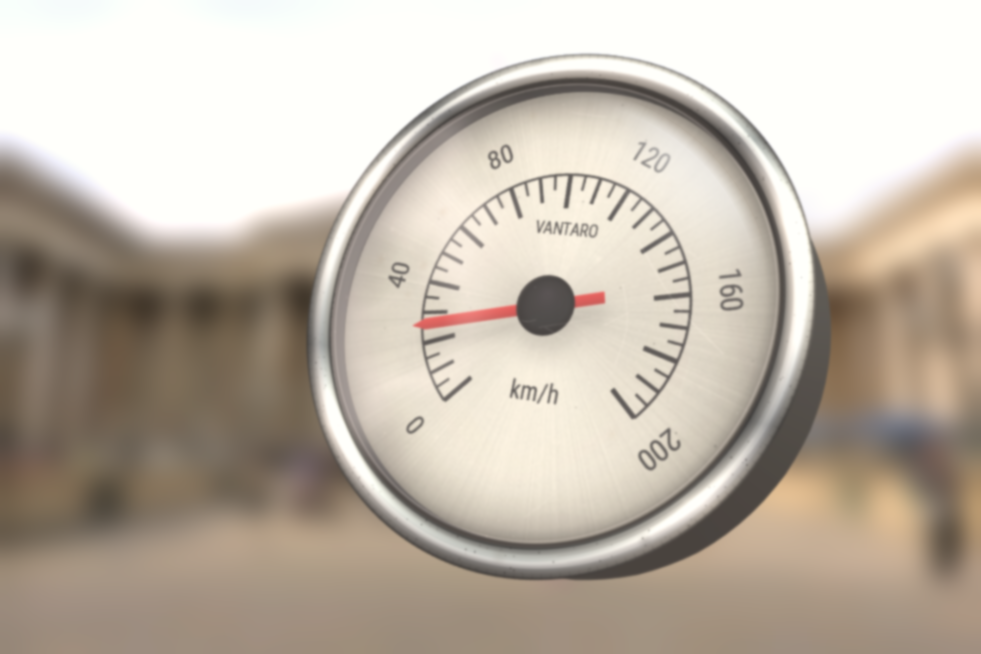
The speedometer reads 25
